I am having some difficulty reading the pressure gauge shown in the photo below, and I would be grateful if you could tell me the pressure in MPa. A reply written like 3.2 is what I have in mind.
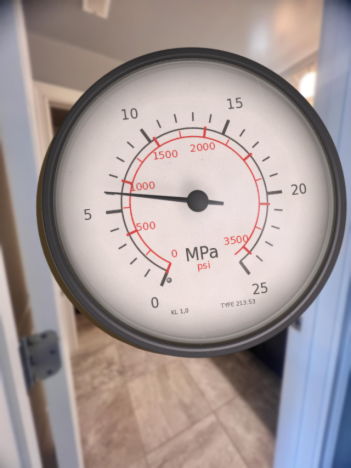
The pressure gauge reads 6
